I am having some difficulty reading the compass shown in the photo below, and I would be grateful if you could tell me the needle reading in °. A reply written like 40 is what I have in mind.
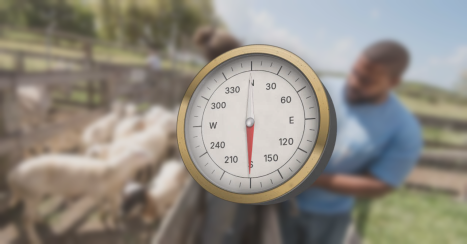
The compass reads 180
